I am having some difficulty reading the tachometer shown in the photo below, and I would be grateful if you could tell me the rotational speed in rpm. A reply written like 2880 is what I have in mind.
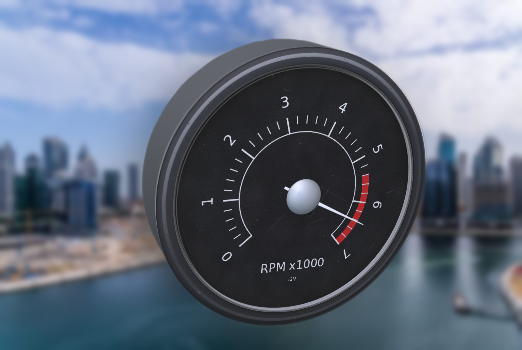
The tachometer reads 6400
